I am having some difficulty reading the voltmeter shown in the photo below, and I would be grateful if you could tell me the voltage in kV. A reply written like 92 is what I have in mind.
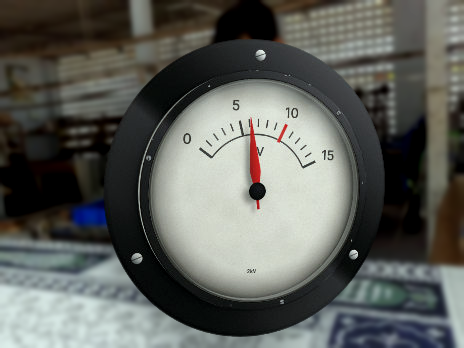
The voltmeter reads 6
